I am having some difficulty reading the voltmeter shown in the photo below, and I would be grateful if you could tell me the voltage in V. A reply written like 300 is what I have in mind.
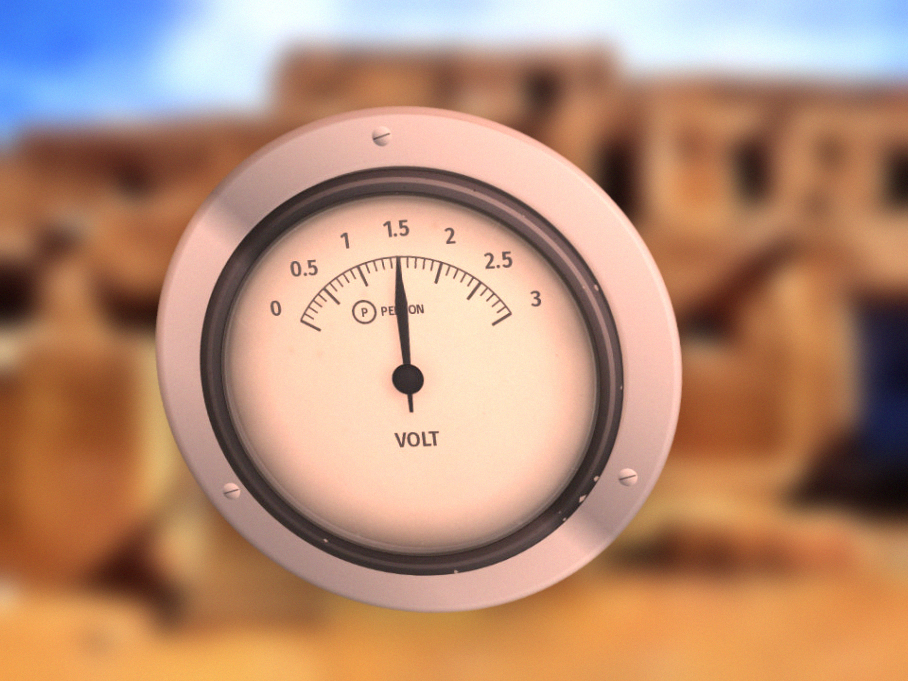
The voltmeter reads 1.5
